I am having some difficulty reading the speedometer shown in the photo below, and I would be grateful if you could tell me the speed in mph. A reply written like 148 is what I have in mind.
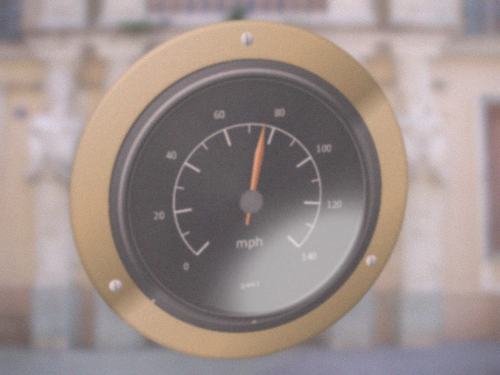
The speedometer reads 75
